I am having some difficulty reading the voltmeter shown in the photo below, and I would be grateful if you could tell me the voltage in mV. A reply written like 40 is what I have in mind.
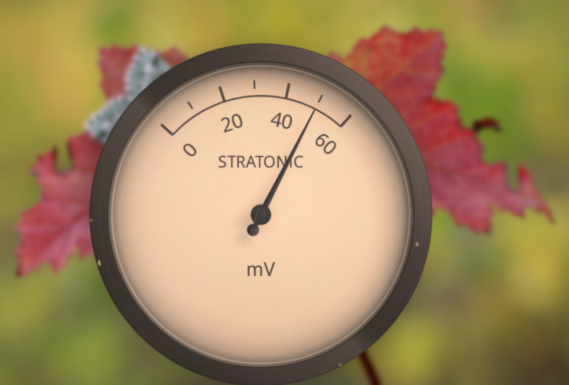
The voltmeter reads 50
